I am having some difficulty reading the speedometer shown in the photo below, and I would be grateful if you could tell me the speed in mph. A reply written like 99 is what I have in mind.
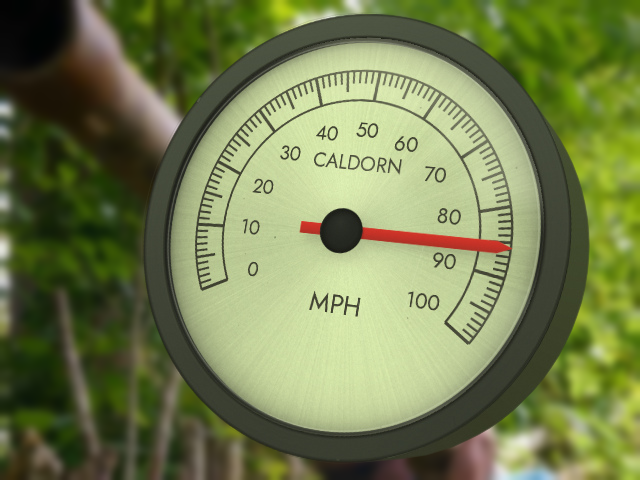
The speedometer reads 86
